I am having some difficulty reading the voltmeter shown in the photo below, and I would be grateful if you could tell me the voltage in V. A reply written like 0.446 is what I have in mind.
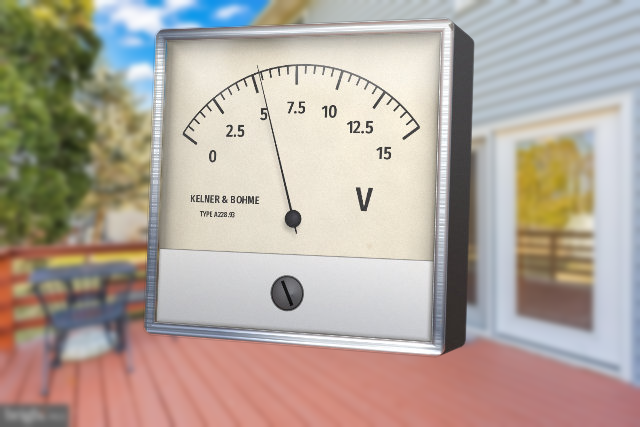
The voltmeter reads 5.5
